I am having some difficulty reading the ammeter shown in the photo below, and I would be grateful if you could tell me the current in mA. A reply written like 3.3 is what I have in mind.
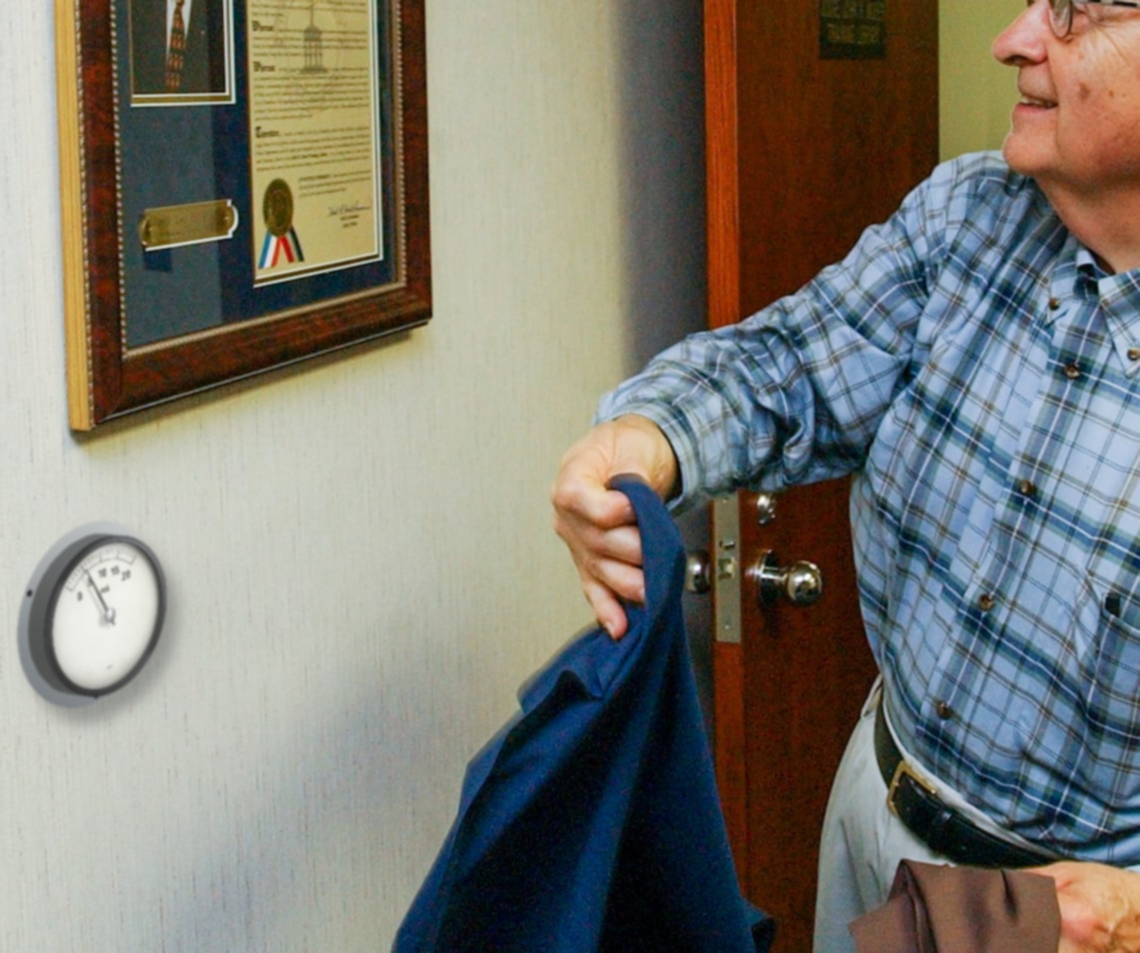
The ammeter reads 5
